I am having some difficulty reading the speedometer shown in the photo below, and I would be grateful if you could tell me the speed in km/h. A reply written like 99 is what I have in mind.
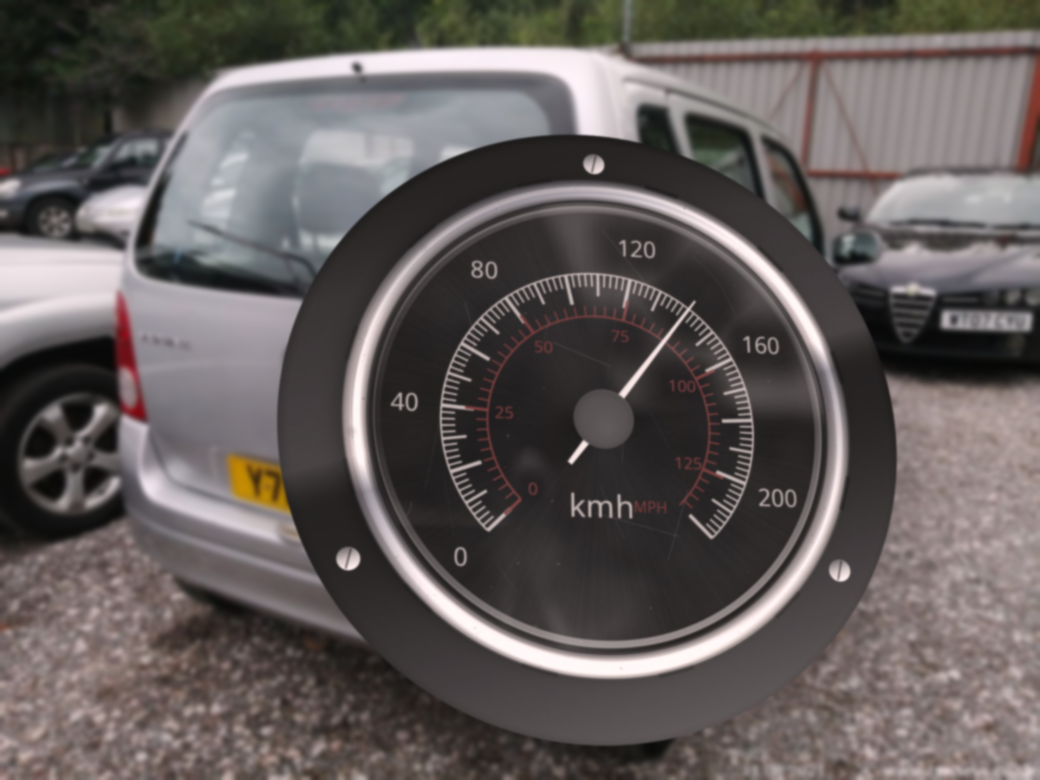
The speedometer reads 140
